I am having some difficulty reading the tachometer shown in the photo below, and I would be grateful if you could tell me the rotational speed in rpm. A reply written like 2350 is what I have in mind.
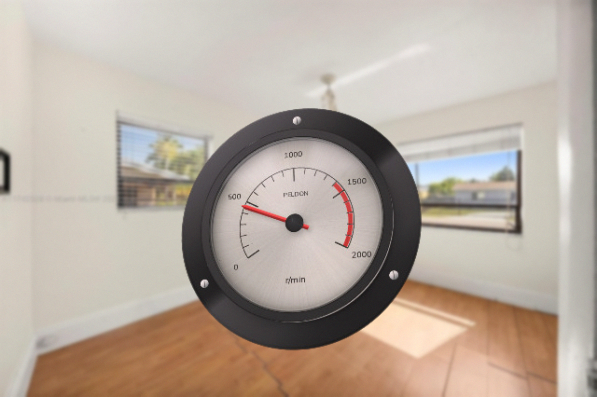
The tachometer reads 450
